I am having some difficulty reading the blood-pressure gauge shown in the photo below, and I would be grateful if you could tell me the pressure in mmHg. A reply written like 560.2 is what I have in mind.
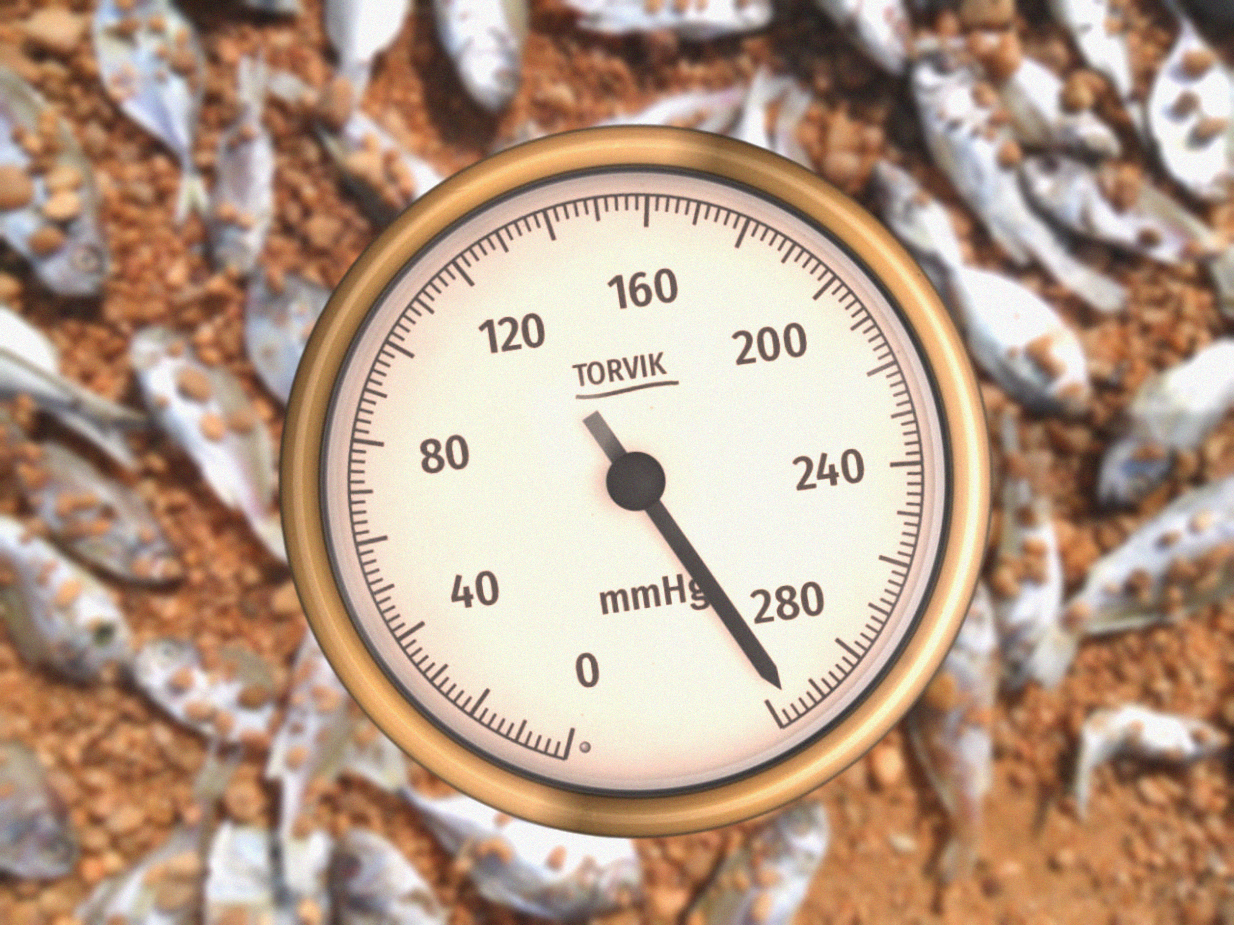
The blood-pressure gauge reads 296
